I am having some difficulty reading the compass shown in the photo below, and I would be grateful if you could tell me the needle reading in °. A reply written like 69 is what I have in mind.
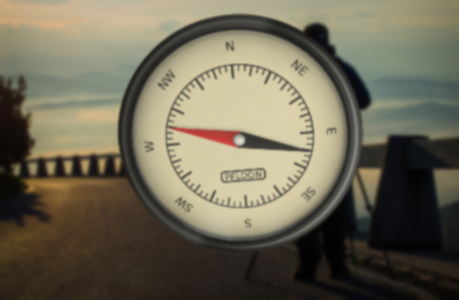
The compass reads 285
